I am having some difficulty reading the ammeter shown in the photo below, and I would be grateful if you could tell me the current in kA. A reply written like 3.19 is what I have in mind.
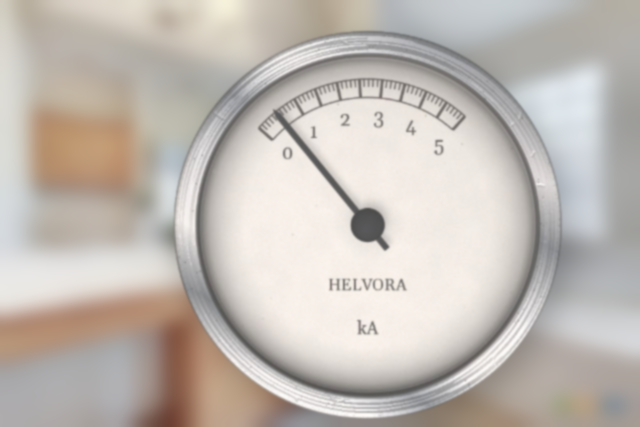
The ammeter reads 0.5
